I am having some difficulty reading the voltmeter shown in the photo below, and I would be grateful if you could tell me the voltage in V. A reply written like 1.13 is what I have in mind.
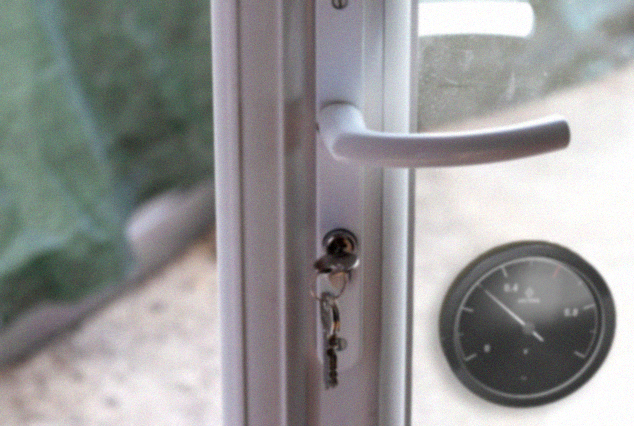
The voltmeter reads 0.3
